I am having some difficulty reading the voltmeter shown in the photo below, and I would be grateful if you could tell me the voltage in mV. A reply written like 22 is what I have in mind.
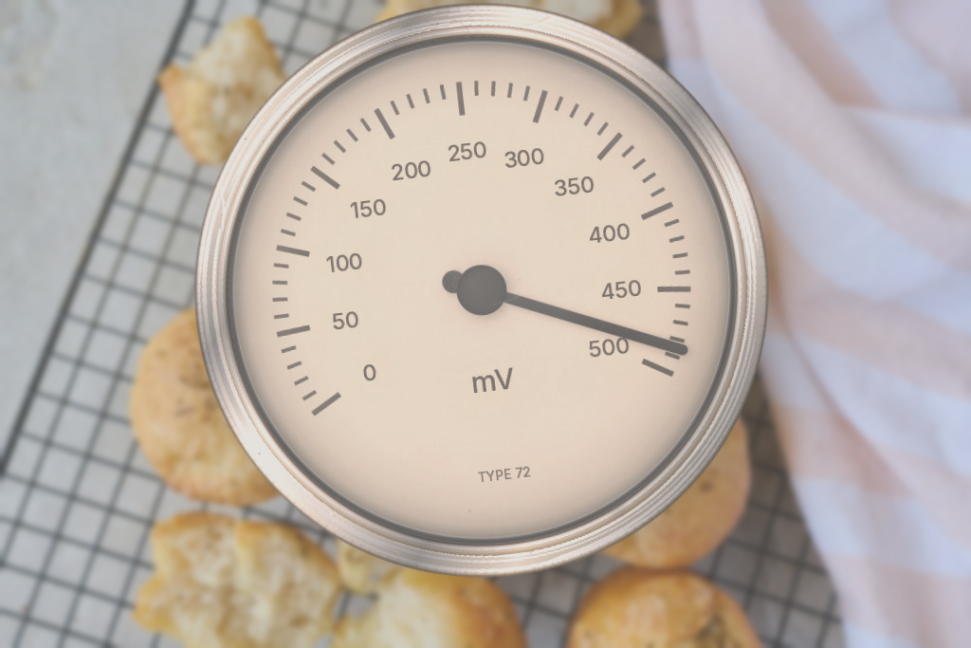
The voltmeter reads 485
